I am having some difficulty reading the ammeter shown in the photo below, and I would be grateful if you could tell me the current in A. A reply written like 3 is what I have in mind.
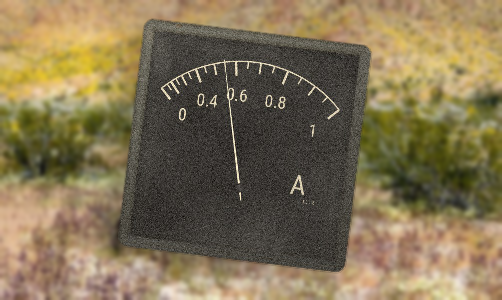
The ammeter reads 0.55
